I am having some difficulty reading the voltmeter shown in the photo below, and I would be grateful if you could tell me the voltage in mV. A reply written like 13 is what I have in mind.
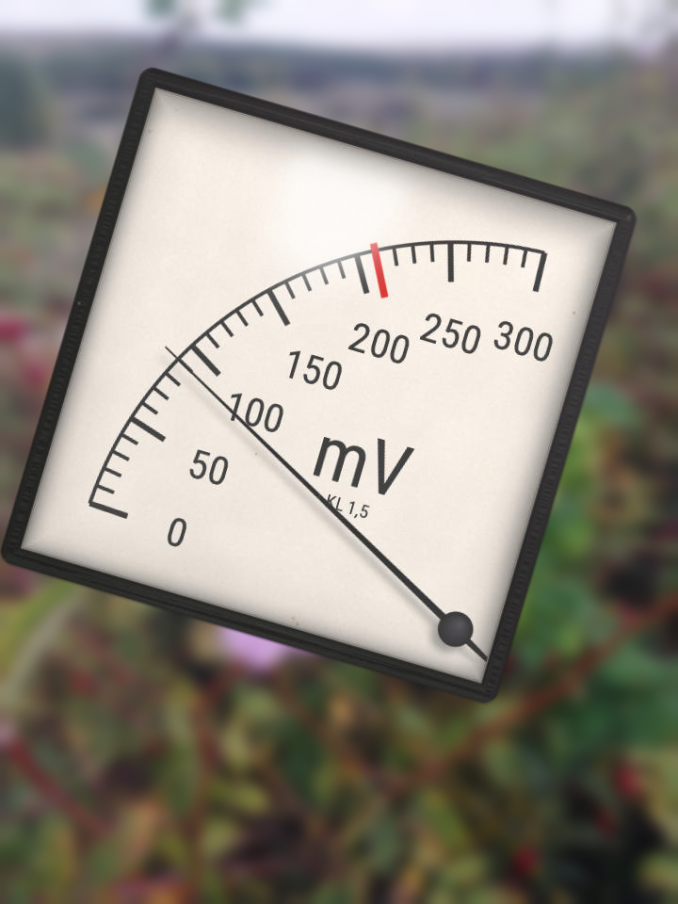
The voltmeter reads 90
